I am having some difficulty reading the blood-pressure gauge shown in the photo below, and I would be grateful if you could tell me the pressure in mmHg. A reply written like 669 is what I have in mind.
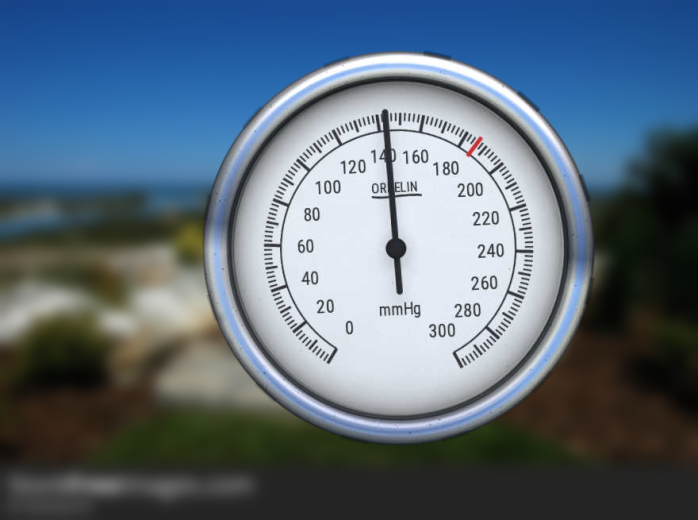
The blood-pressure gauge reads 144
